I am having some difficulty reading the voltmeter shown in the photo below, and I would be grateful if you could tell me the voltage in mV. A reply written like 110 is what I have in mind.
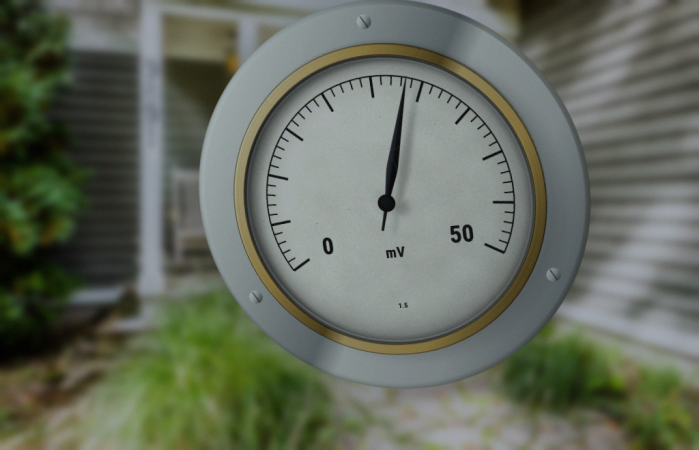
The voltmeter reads 28.5
